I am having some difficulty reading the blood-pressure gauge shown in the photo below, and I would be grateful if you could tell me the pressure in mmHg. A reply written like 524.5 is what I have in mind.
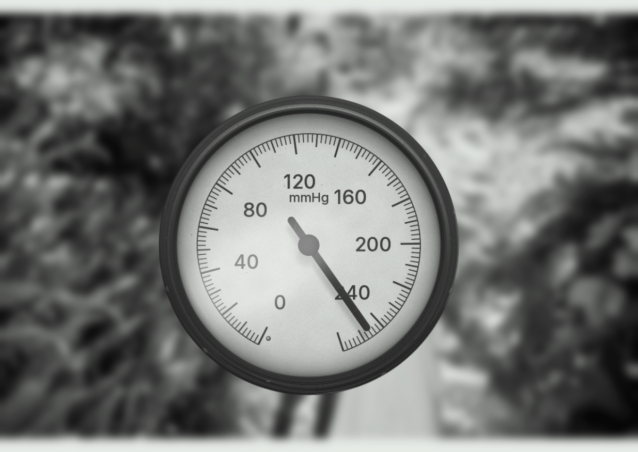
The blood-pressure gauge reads 246
